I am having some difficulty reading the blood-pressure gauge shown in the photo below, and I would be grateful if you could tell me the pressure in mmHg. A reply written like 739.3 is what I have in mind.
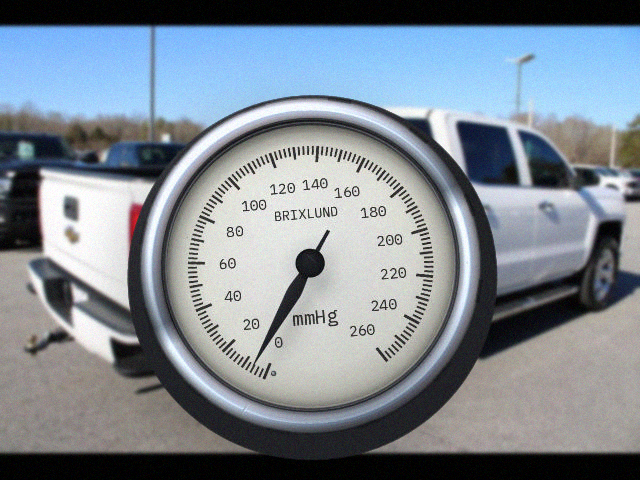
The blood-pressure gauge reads 6
